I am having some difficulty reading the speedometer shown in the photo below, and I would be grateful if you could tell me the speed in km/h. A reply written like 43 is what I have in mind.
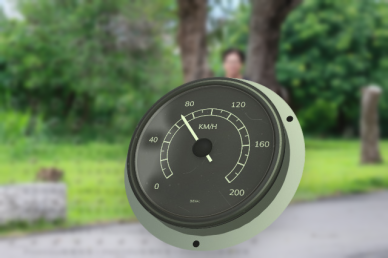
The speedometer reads 70
